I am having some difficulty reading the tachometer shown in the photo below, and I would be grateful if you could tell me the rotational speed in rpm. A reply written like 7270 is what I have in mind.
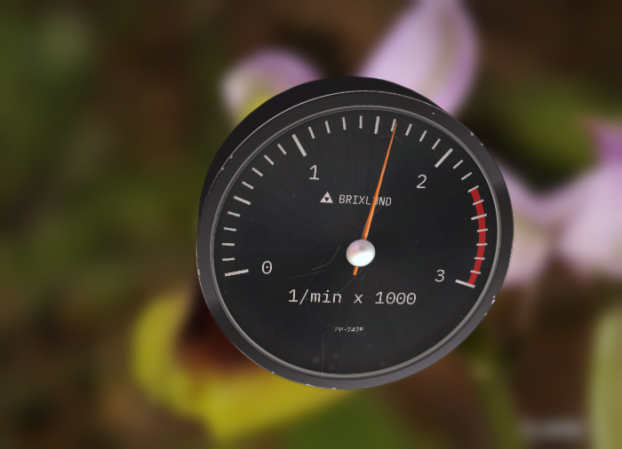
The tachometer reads 1600
